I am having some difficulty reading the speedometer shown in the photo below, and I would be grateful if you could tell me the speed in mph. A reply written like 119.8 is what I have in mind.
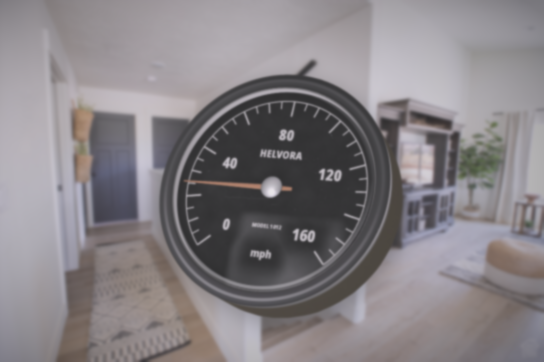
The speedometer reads 25
